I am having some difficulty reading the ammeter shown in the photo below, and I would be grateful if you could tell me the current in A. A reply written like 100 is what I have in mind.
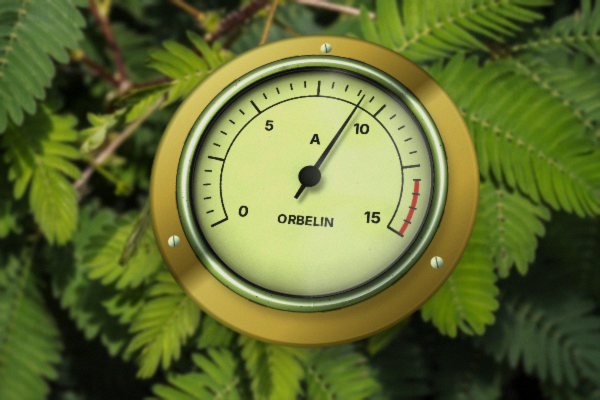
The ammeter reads 9.25
